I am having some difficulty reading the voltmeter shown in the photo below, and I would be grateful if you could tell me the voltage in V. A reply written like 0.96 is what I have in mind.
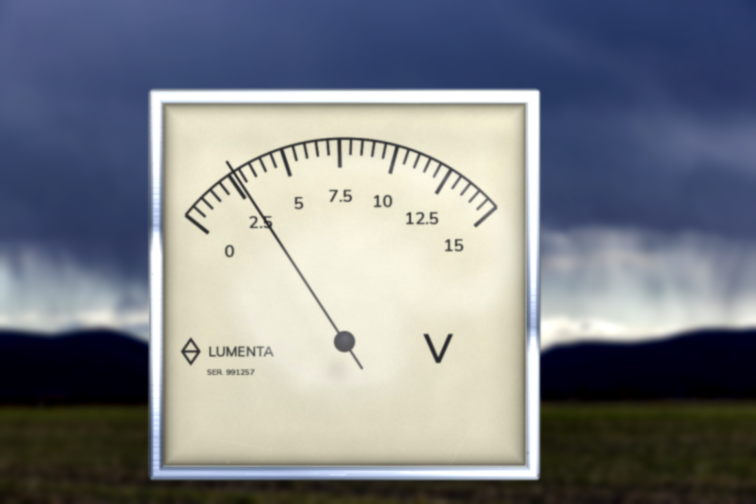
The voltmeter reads 2.75
